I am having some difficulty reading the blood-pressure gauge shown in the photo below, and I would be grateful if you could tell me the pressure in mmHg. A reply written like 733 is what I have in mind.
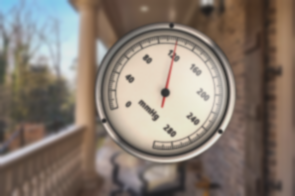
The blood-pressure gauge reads 120
